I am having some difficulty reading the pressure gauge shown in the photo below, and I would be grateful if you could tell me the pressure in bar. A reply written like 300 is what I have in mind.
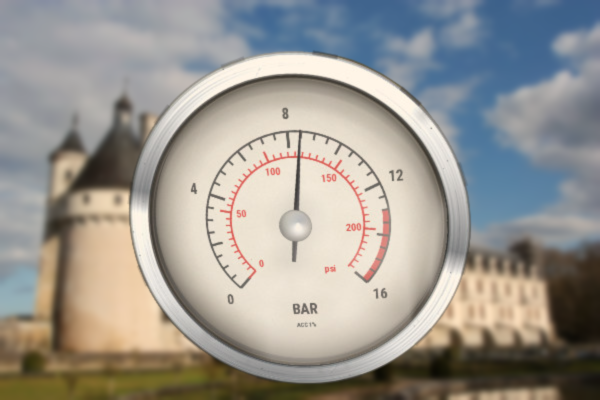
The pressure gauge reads 8.5
